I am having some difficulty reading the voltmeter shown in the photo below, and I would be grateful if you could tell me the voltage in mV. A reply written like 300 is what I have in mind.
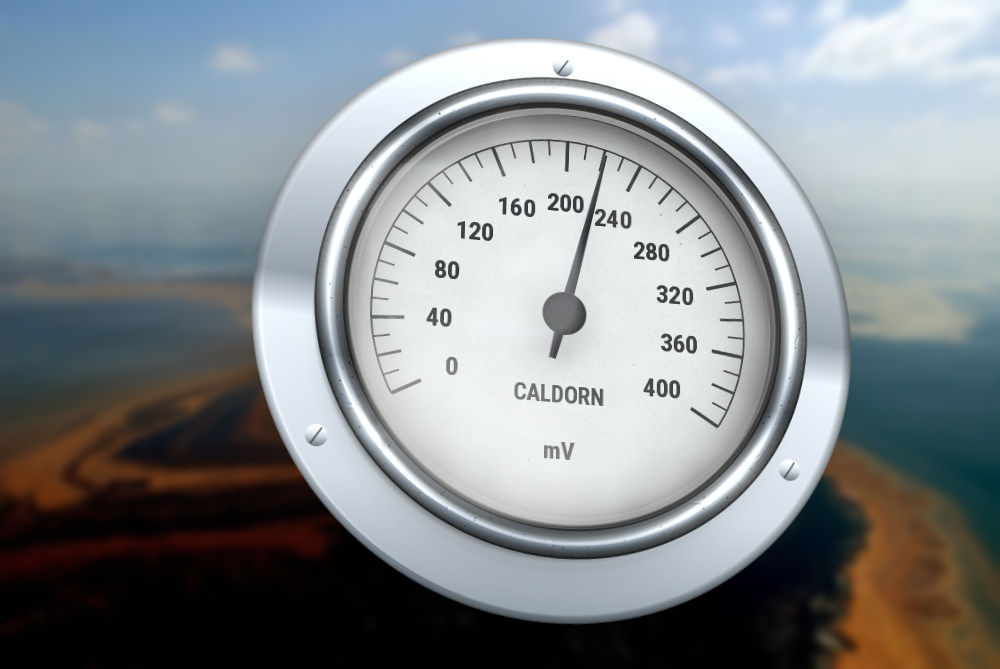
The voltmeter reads 220
